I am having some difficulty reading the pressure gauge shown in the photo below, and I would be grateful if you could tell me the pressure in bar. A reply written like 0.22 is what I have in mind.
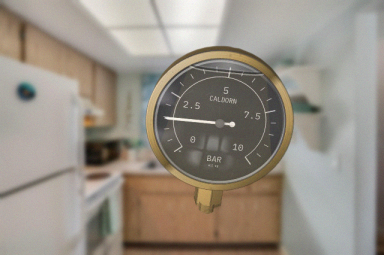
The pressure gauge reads 1.5
